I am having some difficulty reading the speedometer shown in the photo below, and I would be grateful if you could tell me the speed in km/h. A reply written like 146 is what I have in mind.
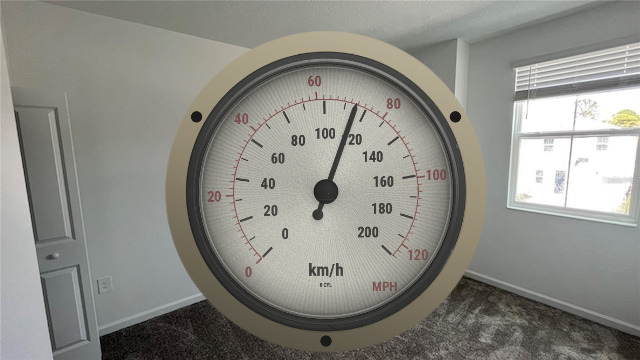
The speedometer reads 115
